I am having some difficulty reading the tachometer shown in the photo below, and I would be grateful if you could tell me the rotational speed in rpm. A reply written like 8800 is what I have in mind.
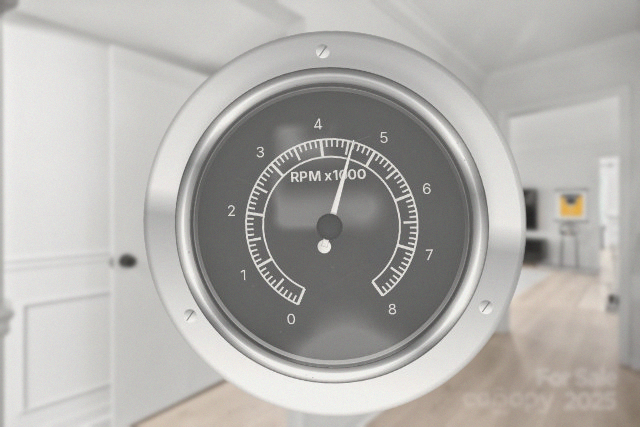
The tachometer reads 4600
